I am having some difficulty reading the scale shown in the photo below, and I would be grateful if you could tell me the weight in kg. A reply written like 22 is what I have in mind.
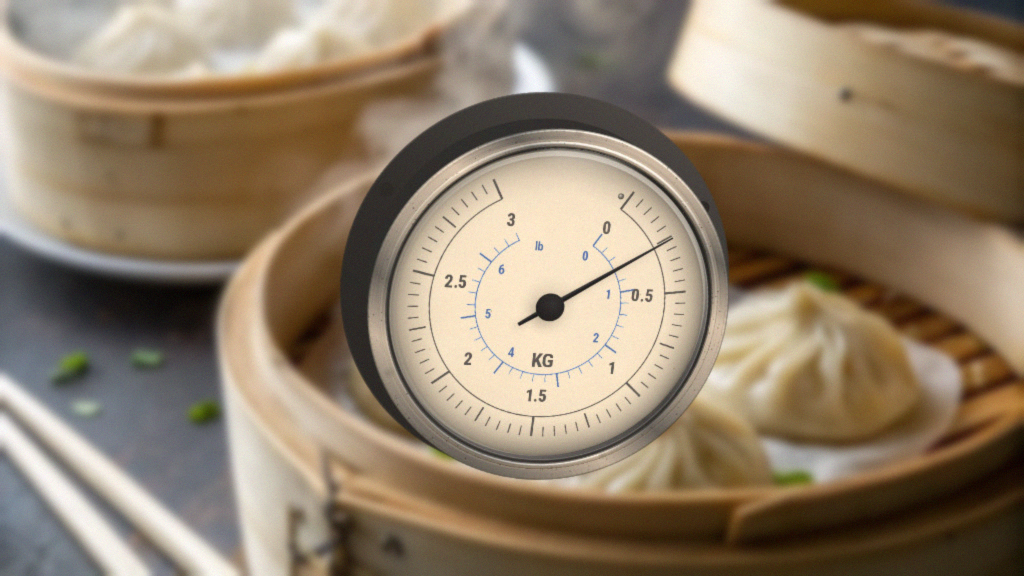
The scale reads 0.25
